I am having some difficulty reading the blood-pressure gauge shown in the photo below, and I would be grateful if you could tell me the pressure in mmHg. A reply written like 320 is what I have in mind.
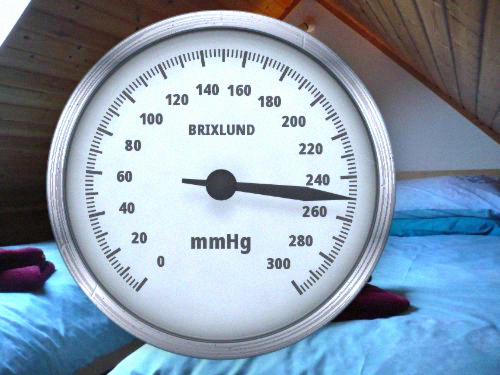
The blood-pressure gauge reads 250
